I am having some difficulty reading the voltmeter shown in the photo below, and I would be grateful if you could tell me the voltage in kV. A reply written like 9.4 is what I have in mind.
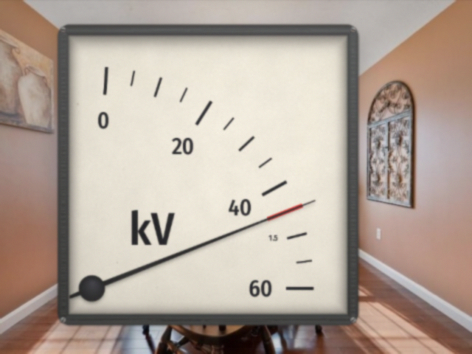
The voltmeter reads 45
